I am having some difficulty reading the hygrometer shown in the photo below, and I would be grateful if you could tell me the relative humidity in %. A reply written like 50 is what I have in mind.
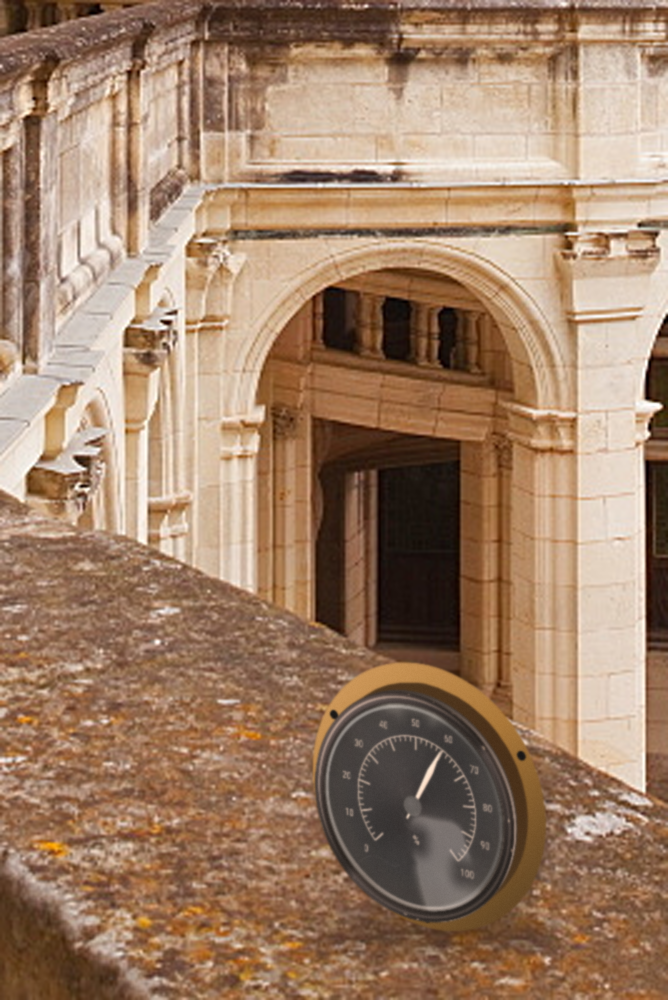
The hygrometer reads 60
